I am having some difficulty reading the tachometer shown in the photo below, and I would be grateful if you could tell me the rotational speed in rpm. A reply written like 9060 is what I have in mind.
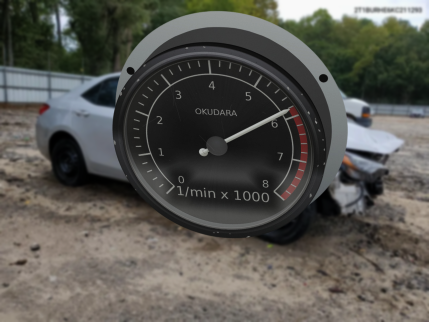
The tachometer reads 5800
